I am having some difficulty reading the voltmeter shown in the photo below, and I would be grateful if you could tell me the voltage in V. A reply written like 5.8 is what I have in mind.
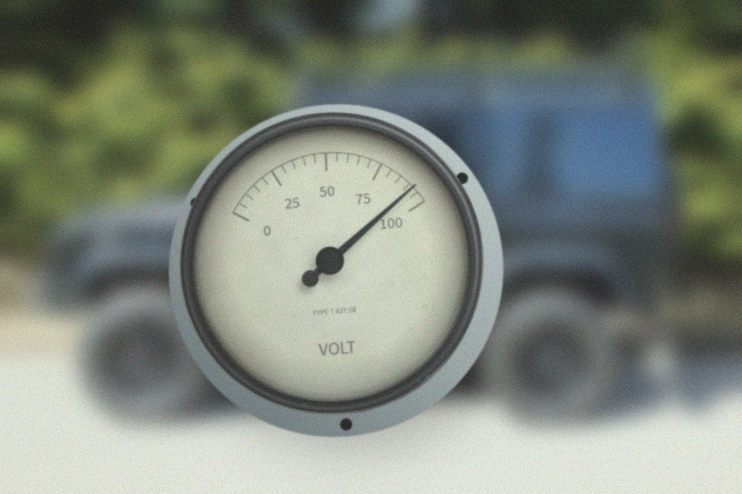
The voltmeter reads 92.5
